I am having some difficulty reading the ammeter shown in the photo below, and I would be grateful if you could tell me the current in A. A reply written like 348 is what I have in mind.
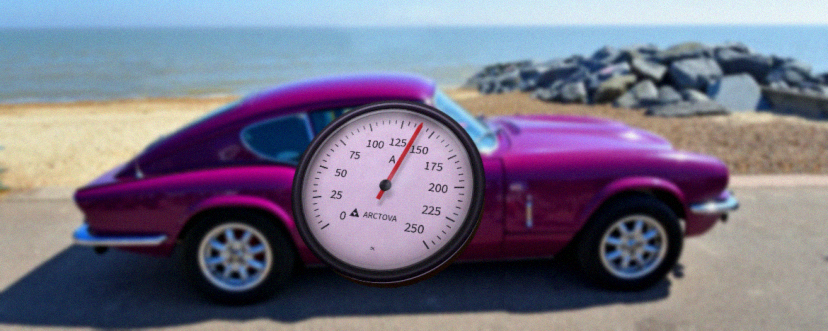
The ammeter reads 140
